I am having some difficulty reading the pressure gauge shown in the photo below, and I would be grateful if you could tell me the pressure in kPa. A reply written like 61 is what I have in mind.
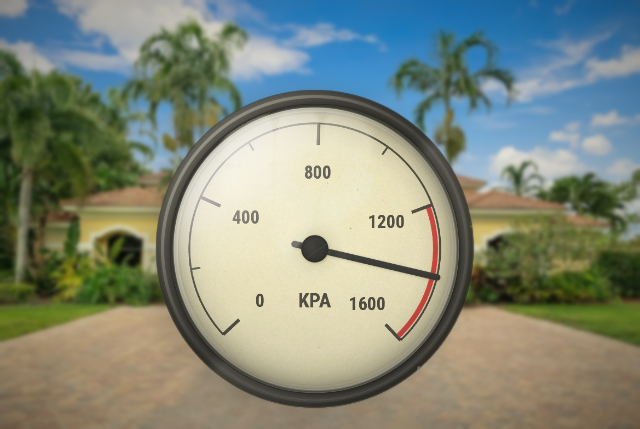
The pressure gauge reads 1400
